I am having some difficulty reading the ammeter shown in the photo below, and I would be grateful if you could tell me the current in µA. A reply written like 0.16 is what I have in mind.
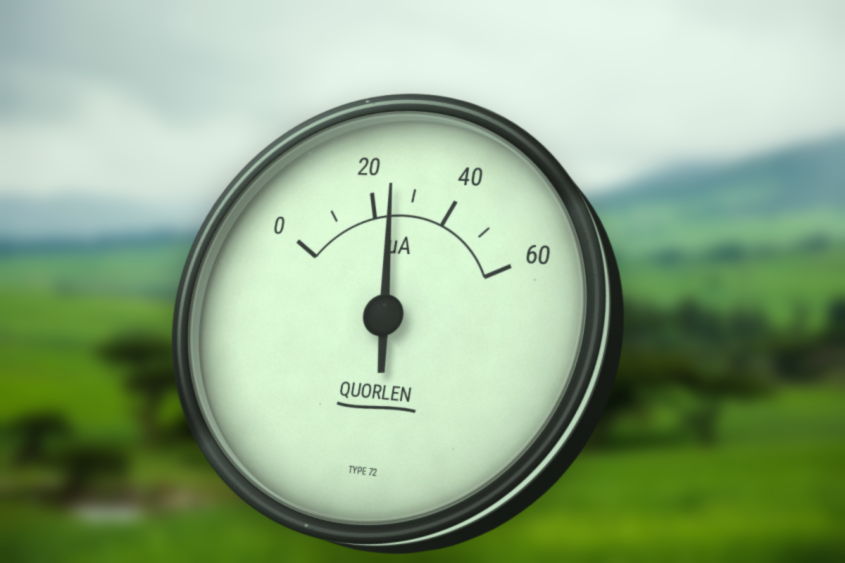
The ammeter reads 25
